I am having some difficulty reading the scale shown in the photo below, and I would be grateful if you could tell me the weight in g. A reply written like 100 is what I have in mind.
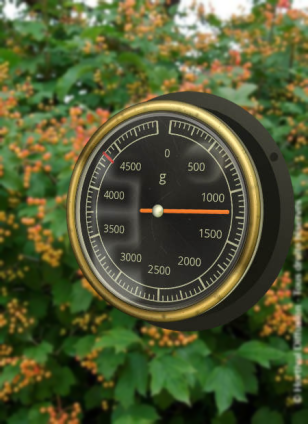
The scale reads 1200
